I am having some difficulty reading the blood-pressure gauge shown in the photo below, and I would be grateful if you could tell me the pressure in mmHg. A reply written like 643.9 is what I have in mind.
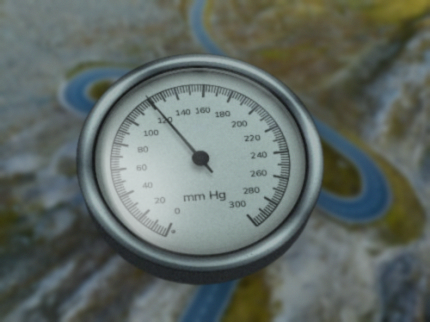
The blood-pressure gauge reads 120
